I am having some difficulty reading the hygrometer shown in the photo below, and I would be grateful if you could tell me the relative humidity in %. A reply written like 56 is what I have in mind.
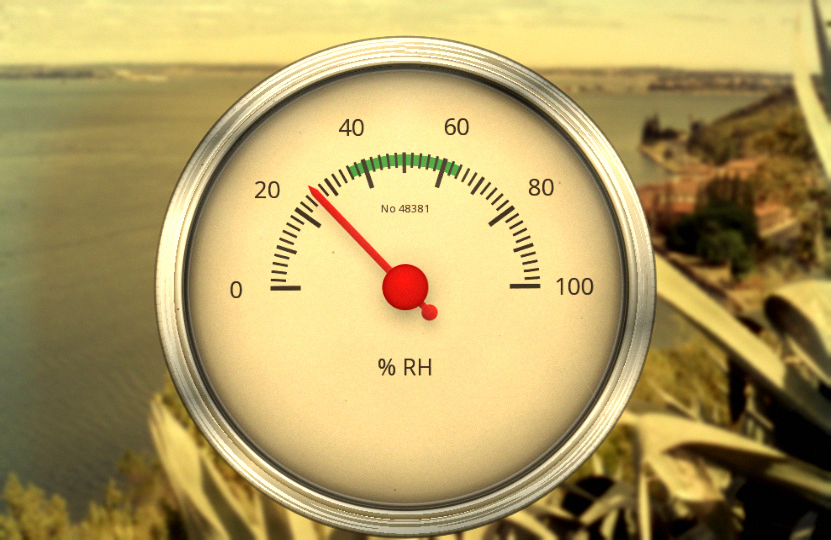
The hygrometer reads 26
